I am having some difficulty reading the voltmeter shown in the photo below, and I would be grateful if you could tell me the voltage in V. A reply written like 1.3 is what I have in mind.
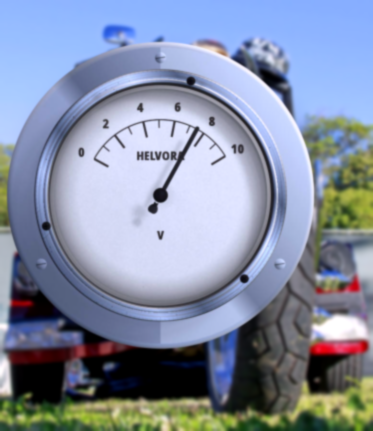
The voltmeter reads 7.5
